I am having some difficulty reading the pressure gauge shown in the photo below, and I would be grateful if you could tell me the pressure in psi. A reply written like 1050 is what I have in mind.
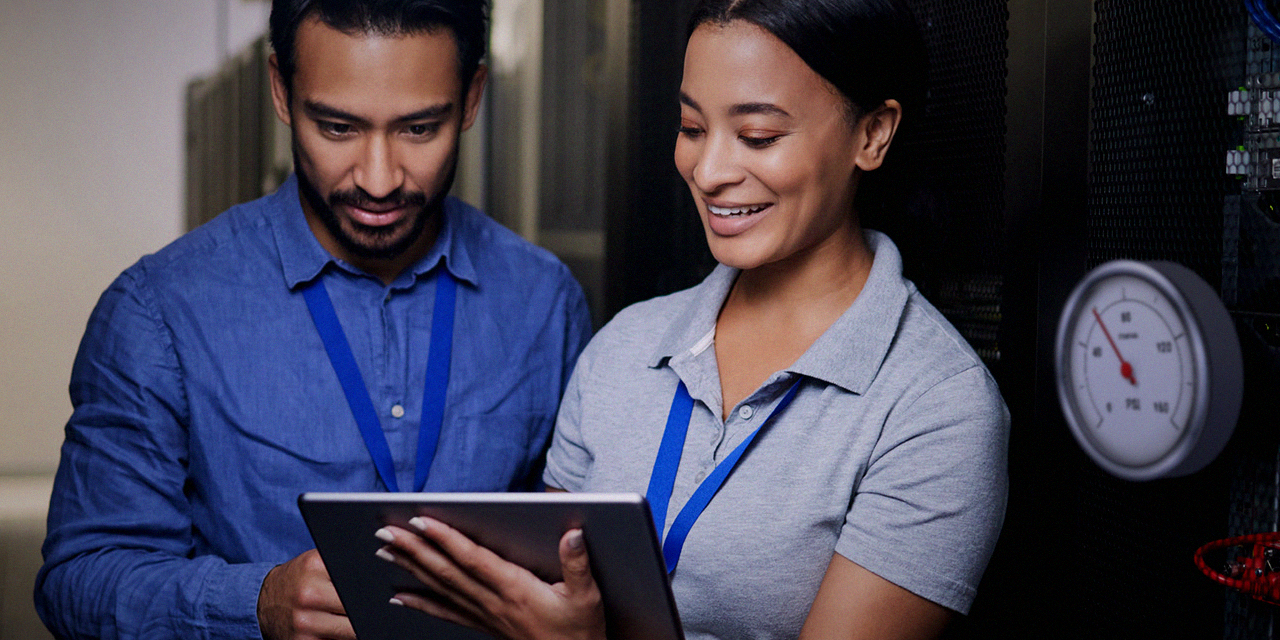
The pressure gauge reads 60
